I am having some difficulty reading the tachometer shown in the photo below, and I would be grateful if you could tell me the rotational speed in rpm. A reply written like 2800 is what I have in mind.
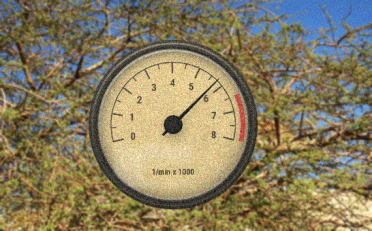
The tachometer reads 5750
